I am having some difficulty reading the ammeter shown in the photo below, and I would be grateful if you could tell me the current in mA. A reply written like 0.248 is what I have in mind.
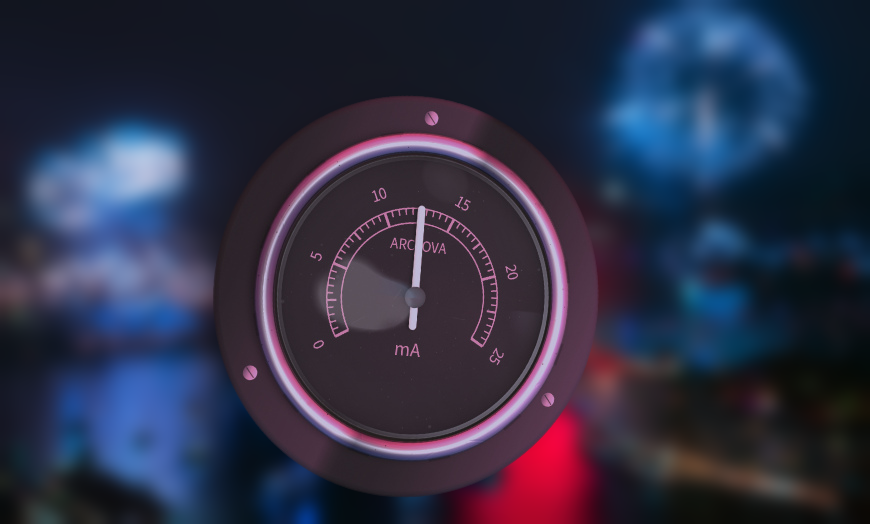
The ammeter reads 12.5
